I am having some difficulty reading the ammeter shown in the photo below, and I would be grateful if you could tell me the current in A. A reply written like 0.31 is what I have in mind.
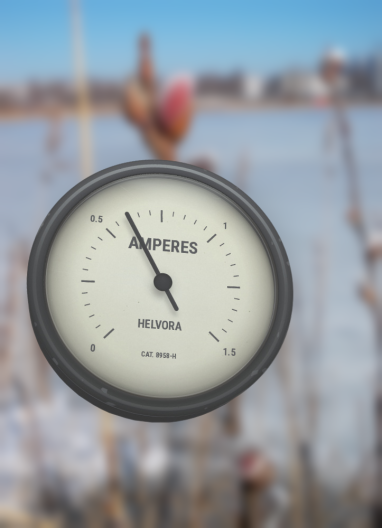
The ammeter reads 0.6
